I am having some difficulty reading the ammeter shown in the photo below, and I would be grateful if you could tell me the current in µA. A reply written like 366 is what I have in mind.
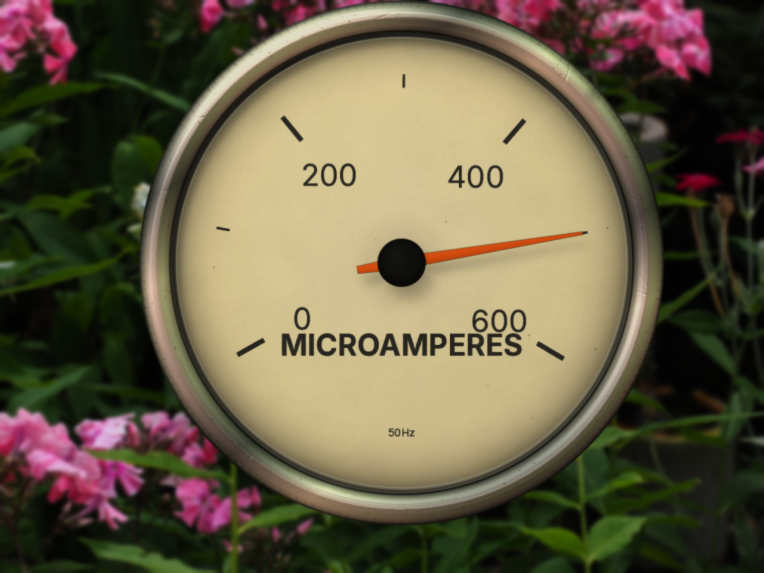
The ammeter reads 500
